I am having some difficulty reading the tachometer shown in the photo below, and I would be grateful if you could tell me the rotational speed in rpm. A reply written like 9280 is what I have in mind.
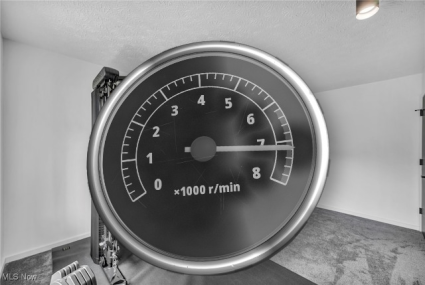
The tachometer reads 7200
